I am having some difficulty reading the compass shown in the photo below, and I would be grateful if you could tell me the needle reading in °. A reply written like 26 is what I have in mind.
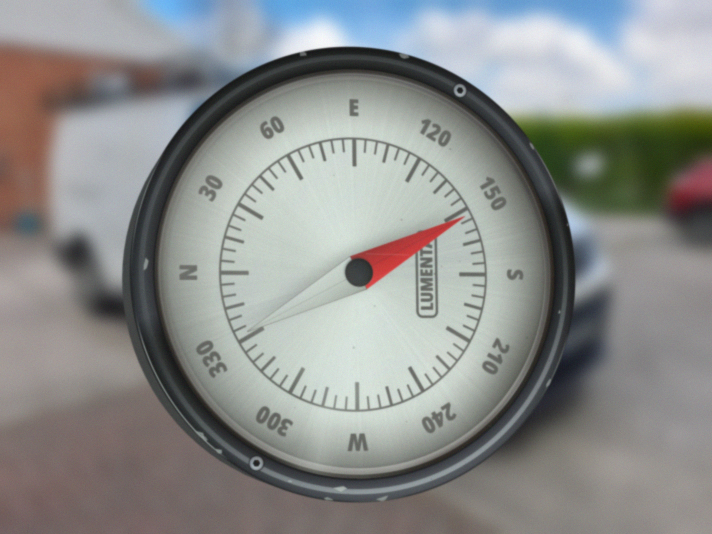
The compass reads 152.5
